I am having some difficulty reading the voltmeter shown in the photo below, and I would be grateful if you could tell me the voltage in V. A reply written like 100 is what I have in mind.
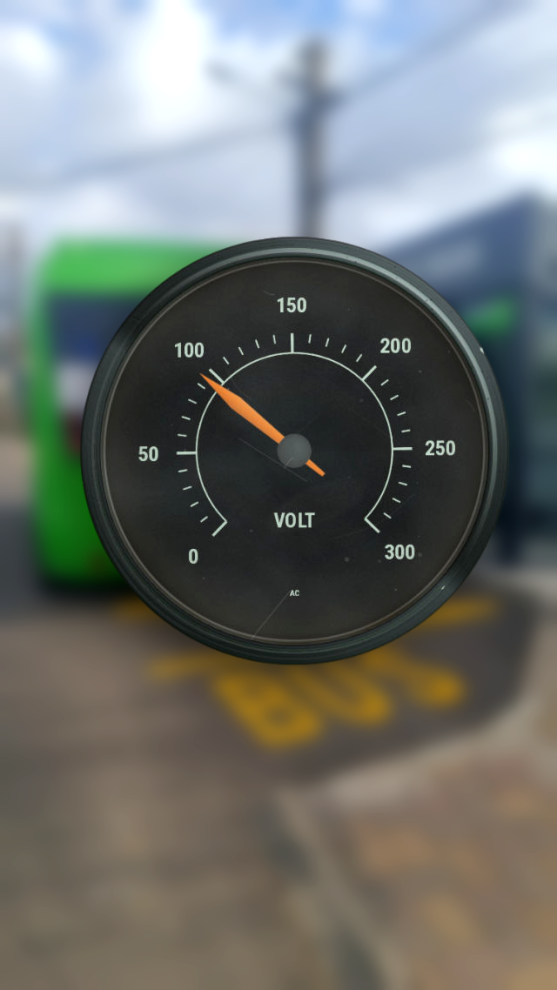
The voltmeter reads 95
